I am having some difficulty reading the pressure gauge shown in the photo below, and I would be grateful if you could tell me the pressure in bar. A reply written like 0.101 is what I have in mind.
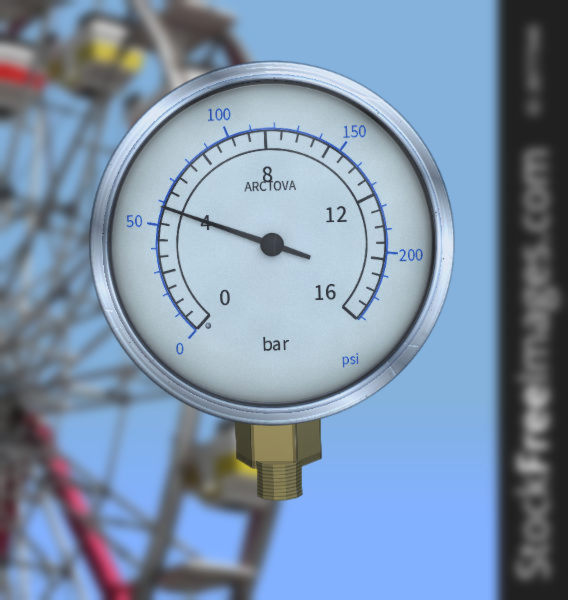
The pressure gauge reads 4
